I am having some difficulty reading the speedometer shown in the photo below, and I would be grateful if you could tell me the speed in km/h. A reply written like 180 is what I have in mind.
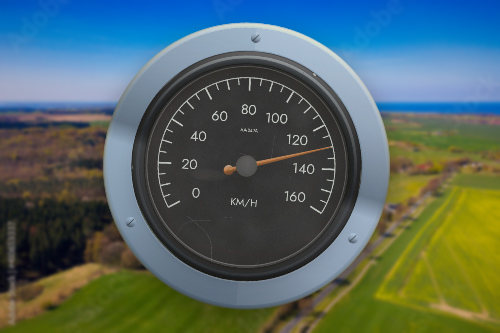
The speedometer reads 130
